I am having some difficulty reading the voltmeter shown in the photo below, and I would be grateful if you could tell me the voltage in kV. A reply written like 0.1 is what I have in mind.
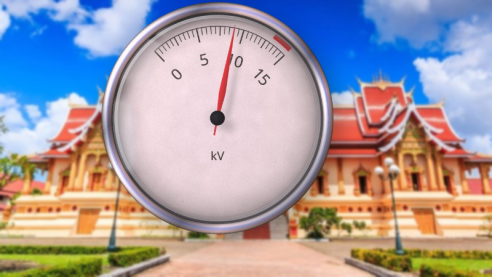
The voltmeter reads 9
